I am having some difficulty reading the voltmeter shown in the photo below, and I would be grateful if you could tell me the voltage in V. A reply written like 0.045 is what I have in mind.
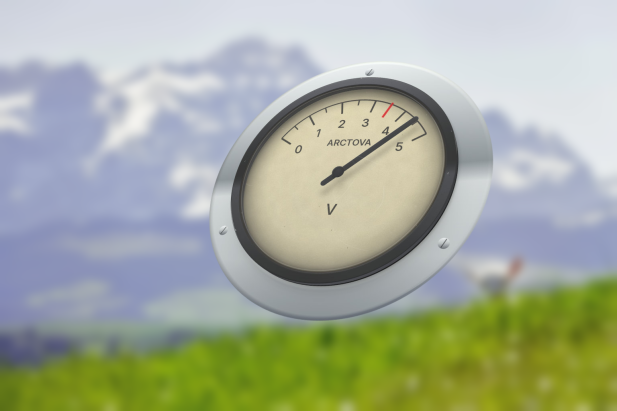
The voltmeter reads 4.5
